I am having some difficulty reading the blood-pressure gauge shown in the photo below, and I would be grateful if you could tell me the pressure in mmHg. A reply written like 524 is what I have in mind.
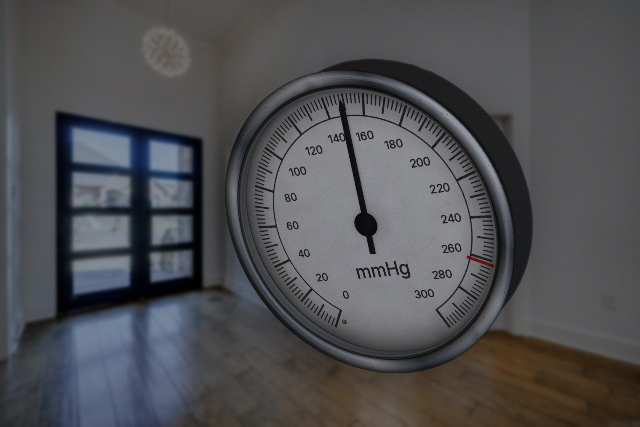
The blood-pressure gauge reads 150
